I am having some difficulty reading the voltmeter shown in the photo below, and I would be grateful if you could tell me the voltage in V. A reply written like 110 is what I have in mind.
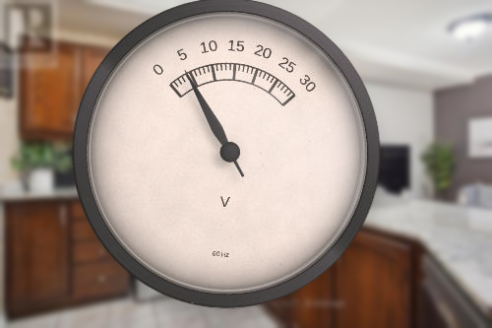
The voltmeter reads 4
